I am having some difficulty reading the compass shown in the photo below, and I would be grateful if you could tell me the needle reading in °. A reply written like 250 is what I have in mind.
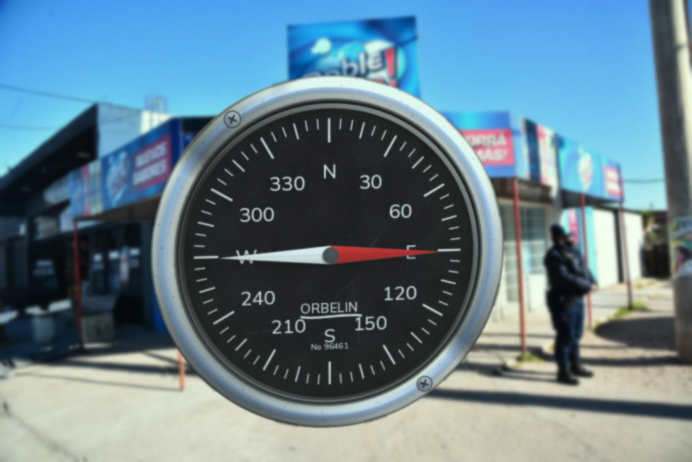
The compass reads 90
